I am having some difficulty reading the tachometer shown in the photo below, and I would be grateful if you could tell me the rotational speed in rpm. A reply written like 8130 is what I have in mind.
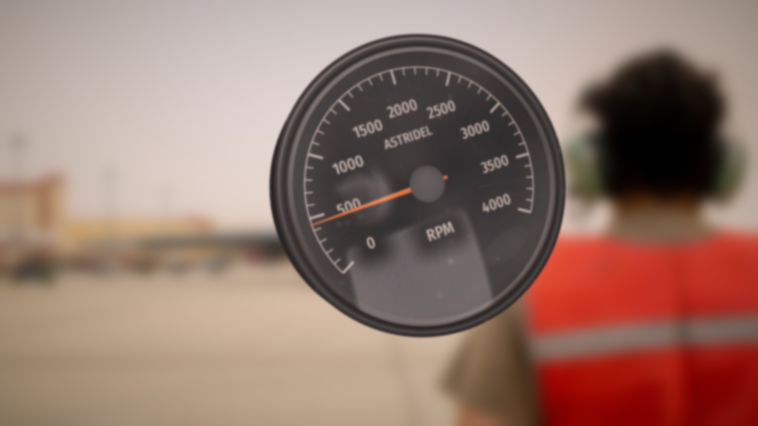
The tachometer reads 450
